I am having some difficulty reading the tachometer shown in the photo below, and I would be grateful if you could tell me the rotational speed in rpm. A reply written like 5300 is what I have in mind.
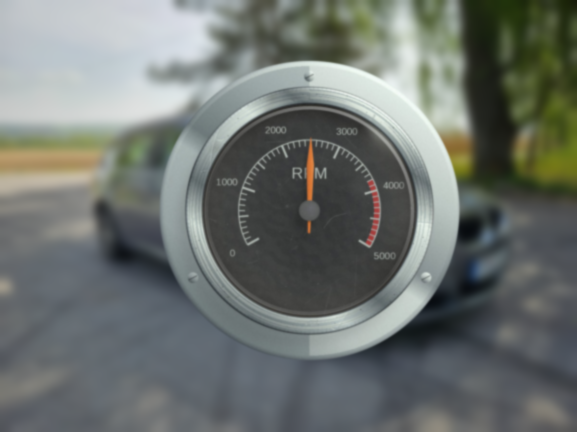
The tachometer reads 2500
